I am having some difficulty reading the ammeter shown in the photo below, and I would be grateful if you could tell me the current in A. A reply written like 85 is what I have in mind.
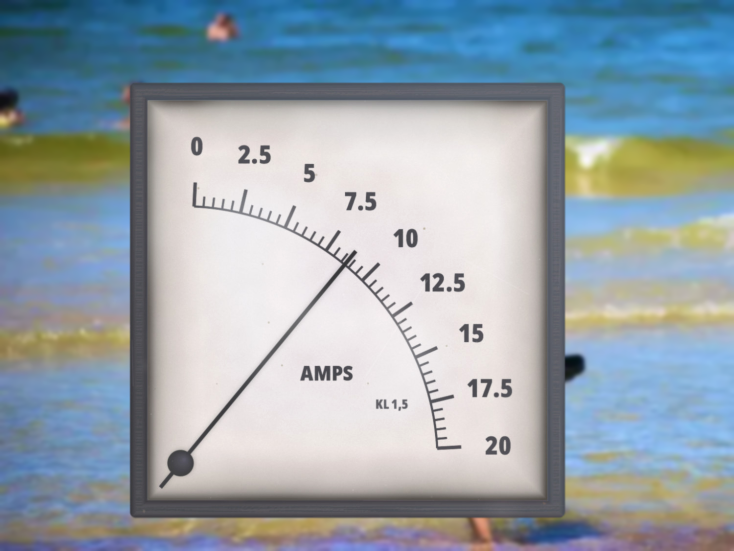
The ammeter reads 8.75
